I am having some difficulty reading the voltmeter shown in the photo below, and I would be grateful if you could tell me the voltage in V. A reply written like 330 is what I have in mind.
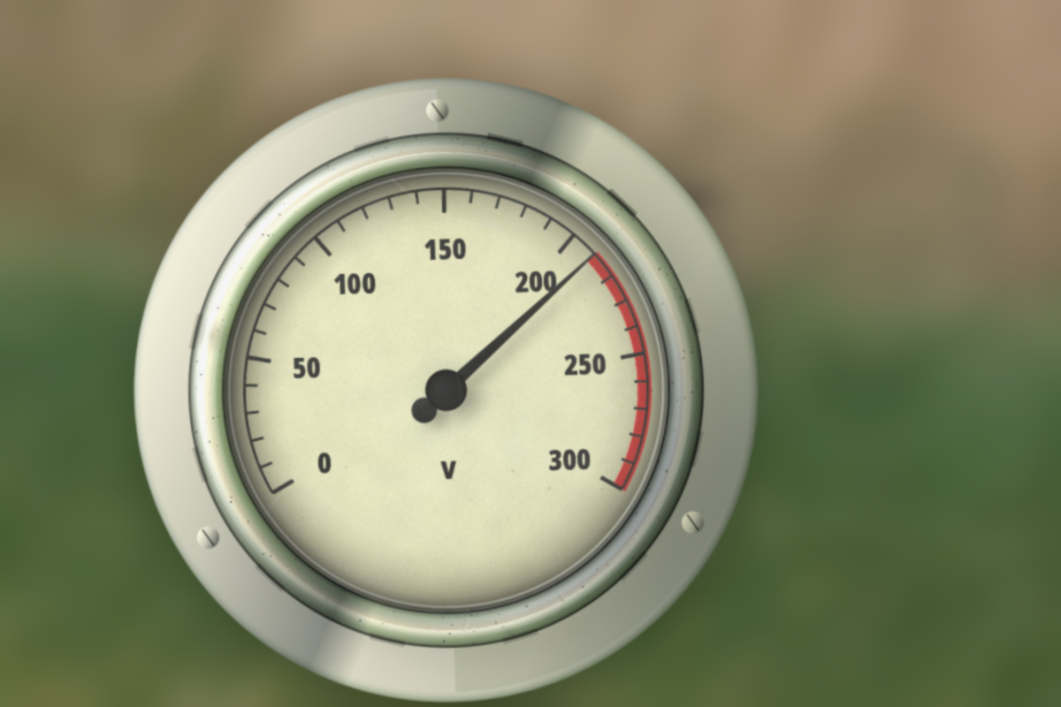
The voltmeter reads 210
